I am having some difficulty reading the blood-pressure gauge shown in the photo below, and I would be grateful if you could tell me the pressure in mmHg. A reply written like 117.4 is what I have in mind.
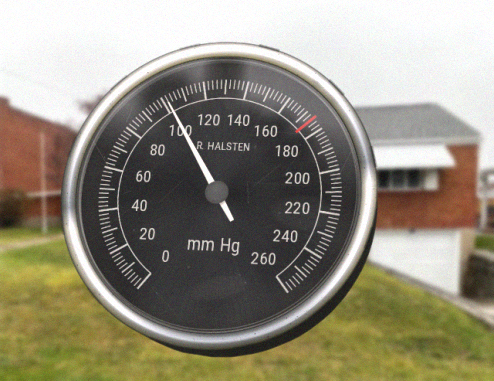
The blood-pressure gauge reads 102
